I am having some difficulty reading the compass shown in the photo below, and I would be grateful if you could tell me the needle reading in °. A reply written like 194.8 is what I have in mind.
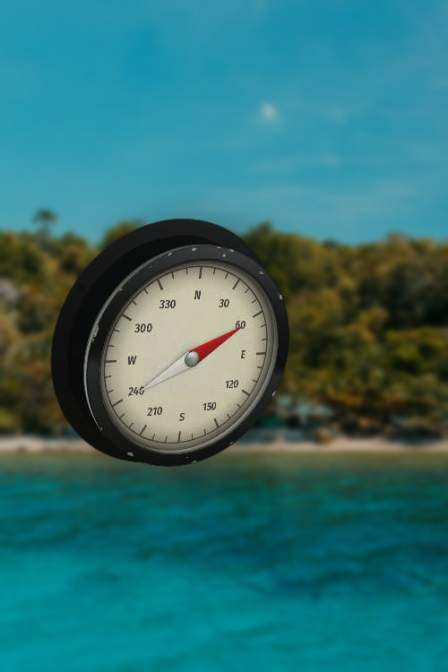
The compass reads 60
